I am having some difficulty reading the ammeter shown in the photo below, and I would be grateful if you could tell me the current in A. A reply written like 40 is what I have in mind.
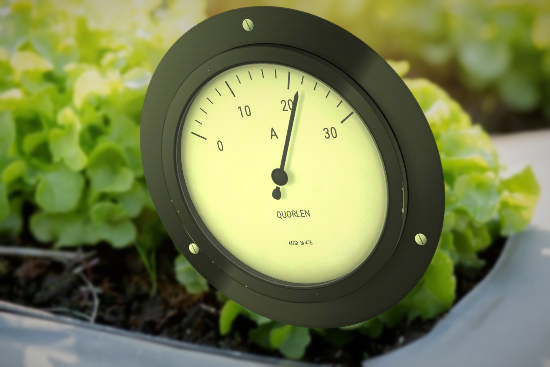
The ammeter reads 22
